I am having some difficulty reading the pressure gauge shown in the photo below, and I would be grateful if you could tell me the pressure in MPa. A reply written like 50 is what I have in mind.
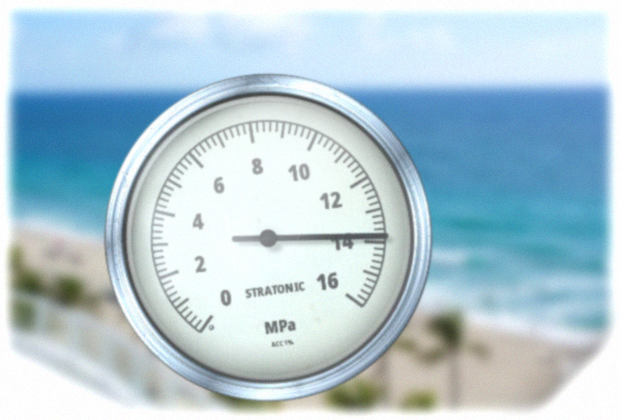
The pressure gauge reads 13.8
